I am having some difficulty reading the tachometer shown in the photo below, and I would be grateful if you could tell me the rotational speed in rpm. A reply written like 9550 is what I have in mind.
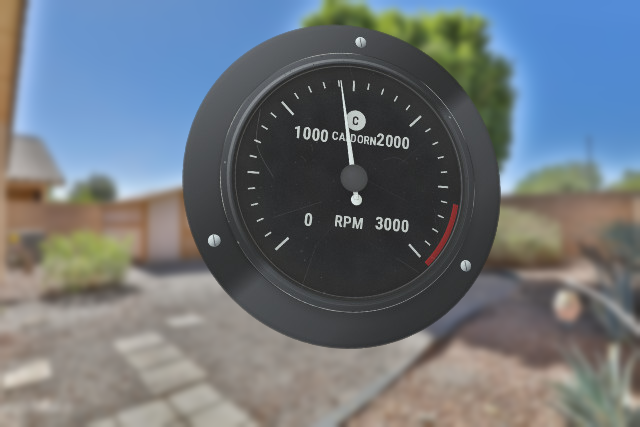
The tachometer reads 1400
